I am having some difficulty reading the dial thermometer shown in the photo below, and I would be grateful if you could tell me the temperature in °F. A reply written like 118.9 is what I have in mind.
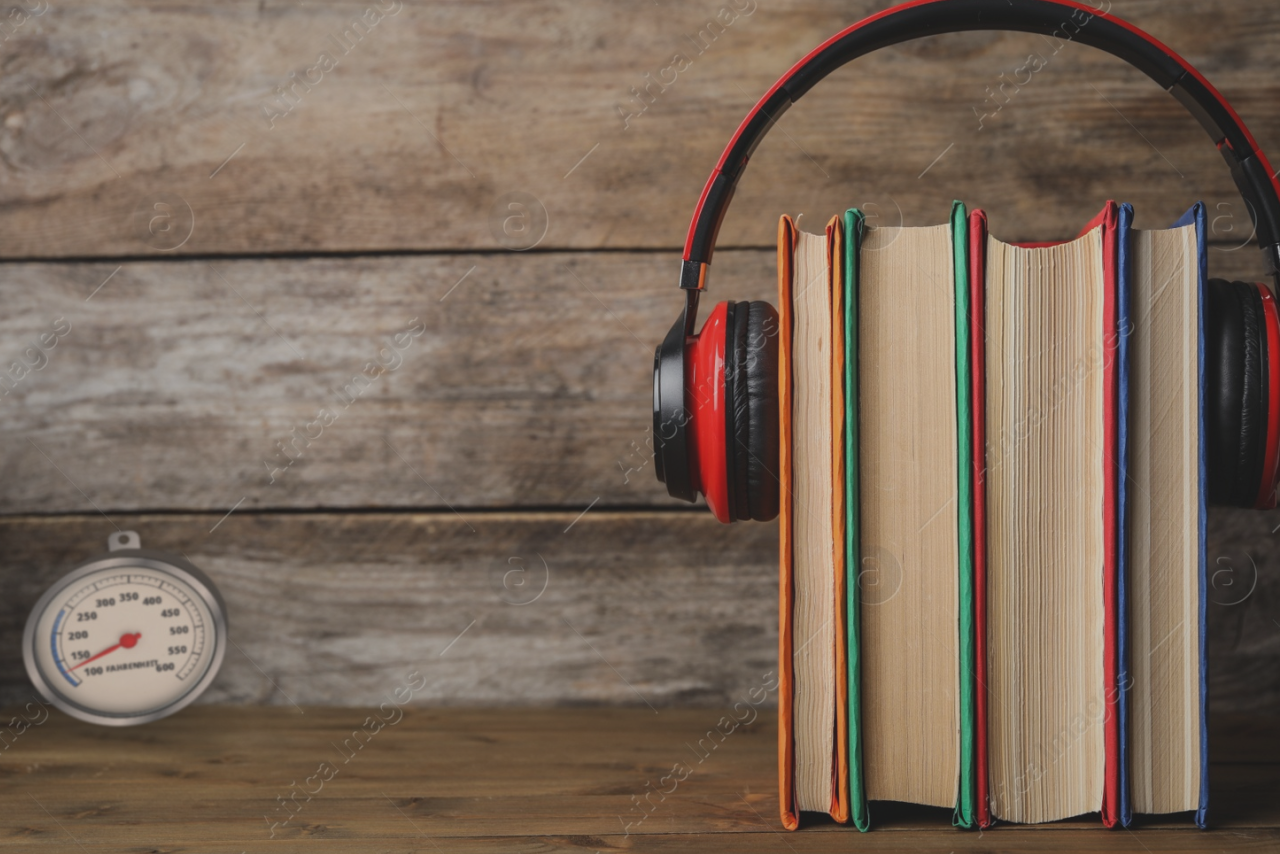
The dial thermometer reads 130
